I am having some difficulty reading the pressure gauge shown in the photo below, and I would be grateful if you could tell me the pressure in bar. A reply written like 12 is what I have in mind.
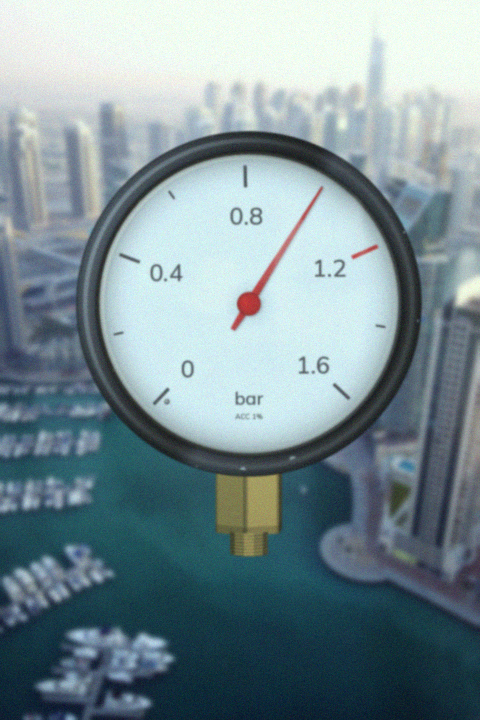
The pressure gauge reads 1
